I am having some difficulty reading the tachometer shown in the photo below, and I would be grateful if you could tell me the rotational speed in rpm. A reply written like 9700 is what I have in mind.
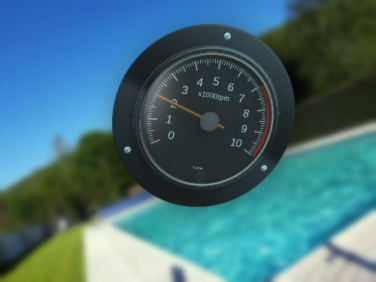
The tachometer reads 2000
